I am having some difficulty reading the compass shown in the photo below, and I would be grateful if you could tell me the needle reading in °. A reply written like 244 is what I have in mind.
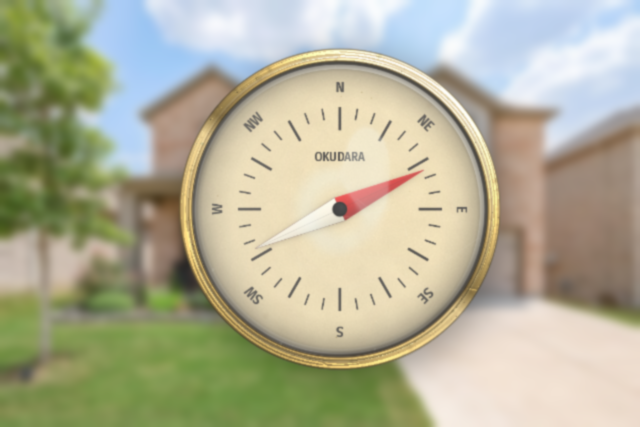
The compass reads 65
